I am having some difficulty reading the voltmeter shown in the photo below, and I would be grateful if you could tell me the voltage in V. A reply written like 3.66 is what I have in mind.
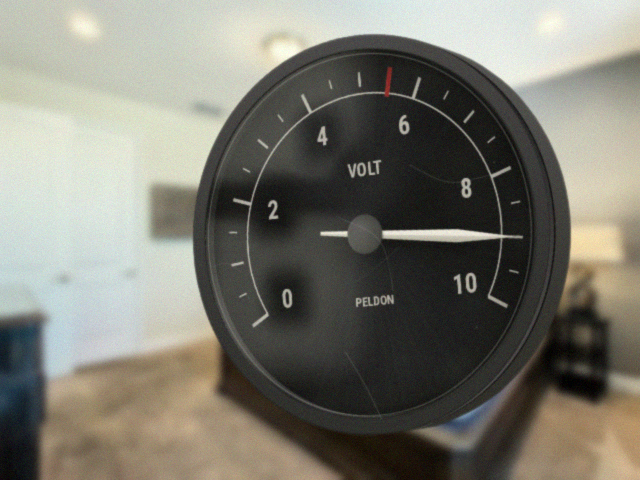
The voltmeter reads 9
